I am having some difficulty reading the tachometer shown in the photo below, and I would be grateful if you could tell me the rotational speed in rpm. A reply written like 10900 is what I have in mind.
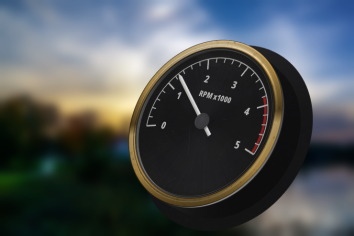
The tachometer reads 1300
